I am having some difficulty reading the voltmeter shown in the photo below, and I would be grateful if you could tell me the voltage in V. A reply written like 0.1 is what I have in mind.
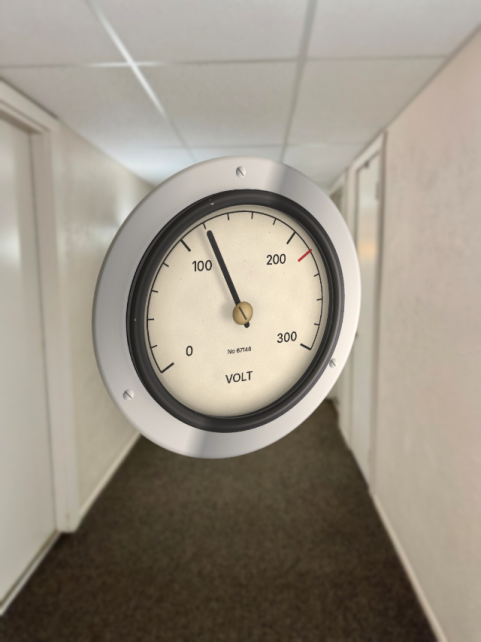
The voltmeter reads 120
